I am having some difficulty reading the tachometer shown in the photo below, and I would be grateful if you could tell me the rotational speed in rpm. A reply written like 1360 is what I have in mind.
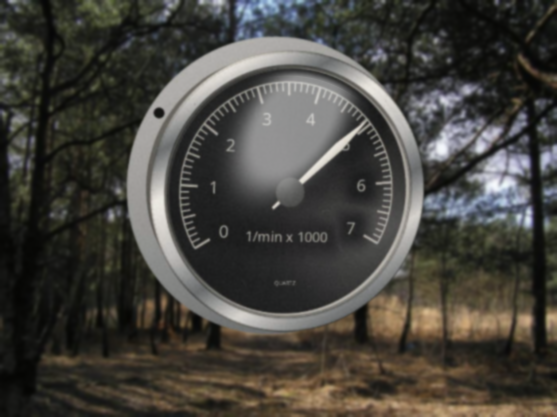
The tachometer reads 4900
